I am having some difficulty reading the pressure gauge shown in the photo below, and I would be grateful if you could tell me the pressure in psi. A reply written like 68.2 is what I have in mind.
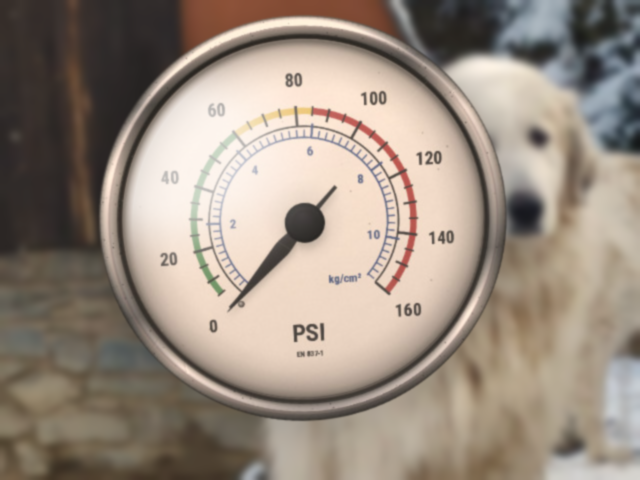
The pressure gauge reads 0
